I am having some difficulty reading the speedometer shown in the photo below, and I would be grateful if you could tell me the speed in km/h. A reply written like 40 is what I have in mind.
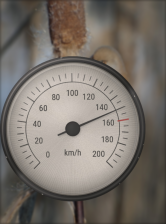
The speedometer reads 150
